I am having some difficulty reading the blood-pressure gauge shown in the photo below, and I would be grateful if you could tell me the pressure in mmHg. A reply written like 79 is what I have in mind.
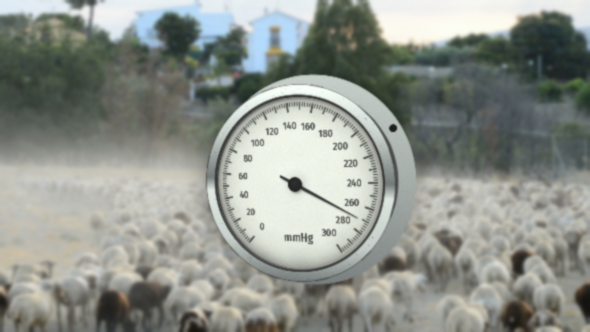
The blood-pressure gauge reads 270
